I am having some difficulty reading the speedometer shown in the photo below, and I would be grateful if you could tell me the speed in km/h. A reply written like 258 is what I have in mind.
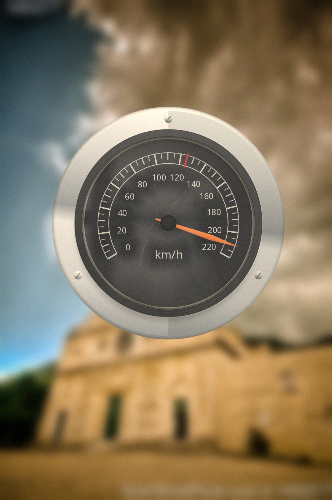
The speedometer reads 210
